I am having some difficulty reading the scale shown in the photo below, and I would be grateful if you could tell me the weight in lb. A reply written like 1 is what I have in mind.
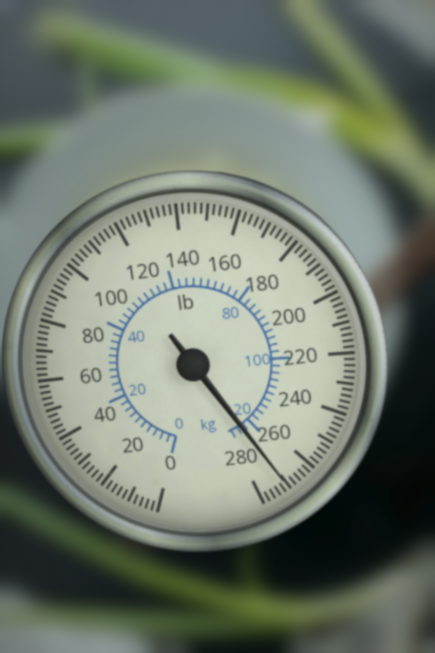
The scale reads 270
